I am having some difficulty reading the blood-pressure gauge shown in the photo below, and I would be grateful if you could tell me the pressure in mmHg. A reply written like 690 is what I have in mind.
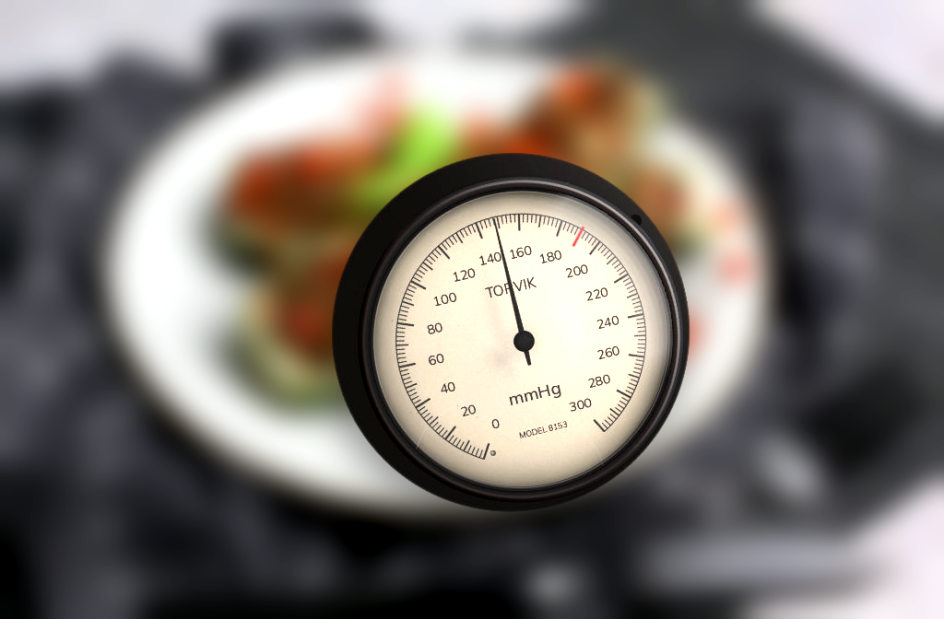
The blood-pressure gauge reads 148
